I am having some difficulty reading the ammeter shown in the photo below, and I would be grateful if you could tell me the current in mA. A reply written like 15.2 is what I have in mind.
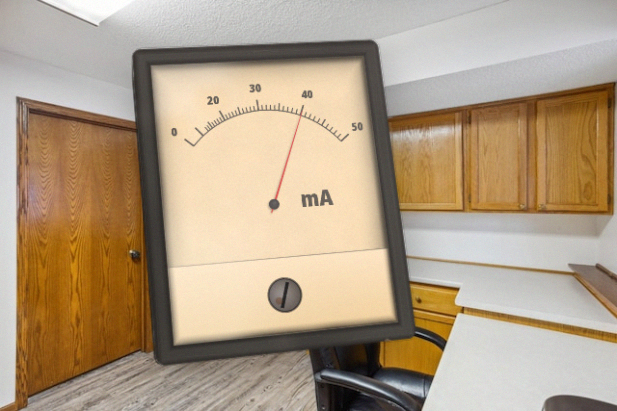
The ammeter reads 40
